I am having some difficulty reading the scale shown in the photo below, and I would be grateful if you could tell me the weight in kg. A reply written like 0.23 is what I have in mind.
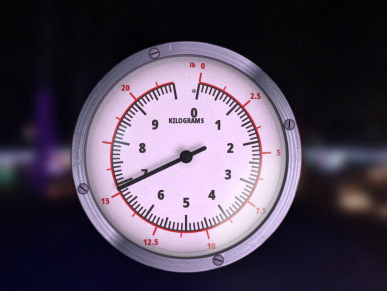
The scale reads 6.9
